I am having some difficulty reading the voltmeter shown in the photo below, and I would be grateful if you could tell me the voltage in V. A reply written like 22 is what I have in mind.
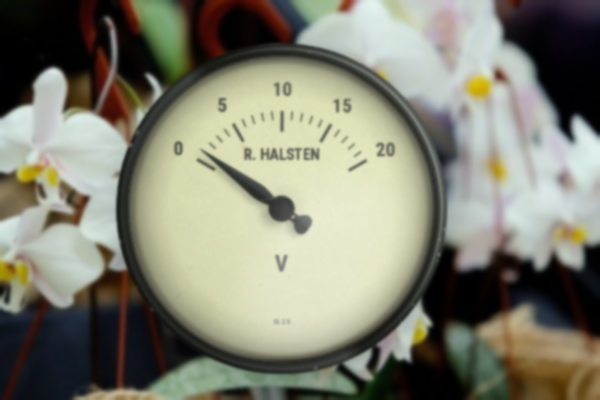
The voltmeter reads 1
